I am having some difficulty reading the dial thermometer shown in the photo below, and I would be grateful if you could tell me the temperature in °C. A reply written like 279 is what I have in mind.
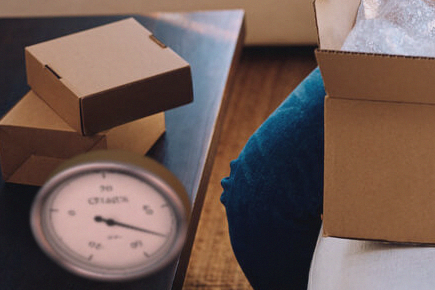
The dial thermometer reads 50
